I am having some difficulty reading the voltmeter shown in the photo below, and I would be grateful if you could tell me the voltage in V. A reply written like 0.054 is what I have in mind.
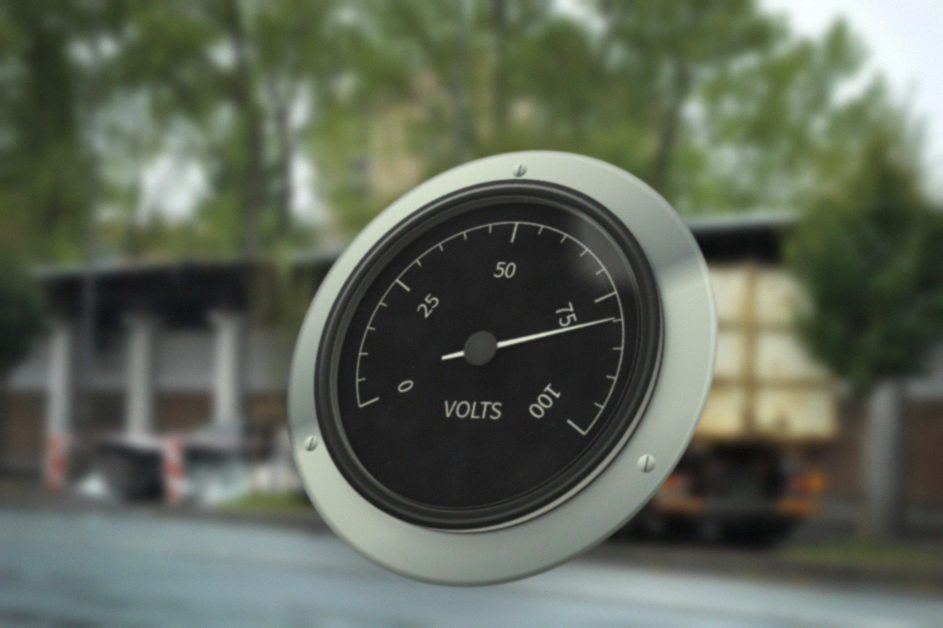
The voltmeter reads 80
